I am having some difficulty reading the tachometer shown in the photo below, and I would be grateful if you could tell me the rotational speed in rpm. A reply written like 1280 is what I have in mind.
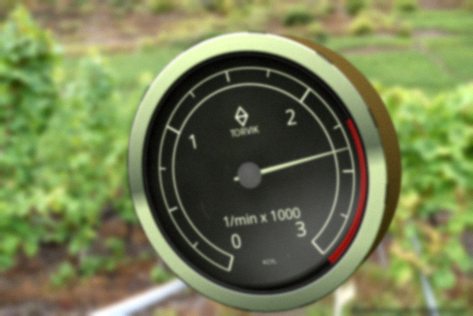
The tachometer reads 2375
